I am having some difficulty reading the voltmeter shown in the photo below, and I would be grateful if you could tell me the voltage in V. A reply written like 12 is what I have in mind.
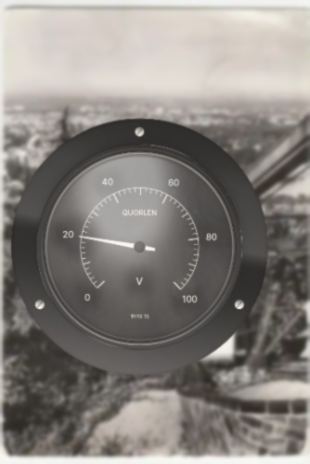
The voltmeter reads 20
